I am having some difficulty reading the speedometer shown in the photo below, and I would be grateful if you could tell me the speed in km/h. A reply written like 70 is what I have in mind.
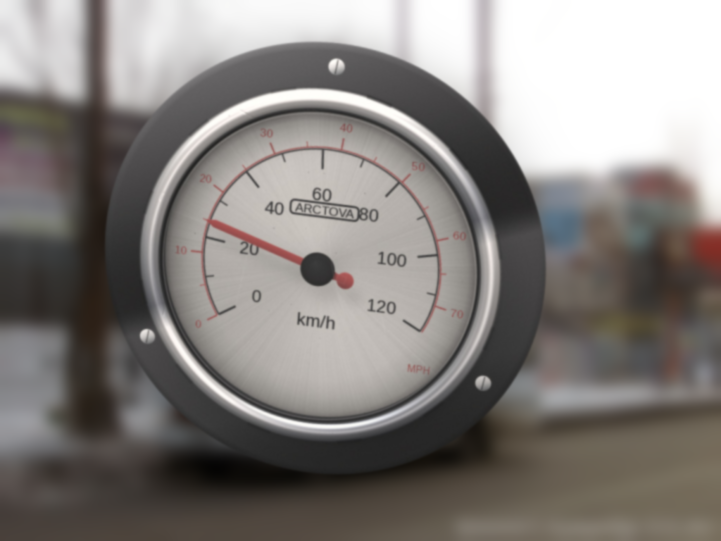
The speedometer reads 25
